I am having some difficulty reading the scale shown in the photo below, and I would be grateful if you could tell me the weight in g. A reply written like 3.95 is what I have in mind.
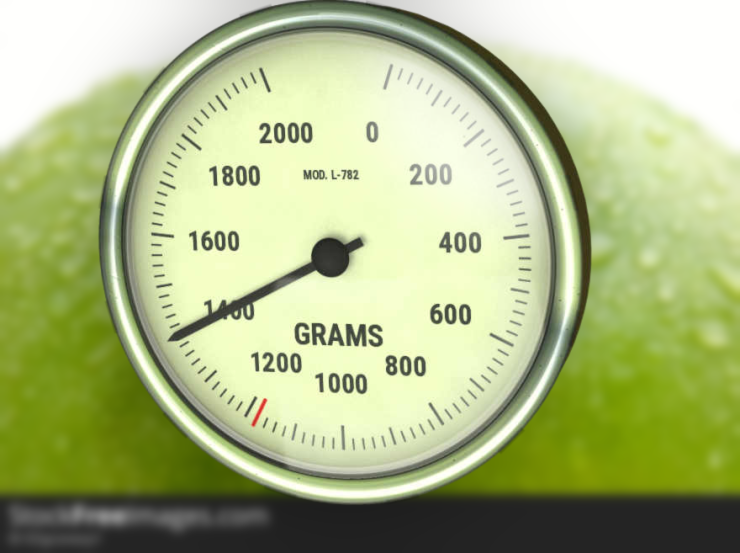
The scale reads 1400
